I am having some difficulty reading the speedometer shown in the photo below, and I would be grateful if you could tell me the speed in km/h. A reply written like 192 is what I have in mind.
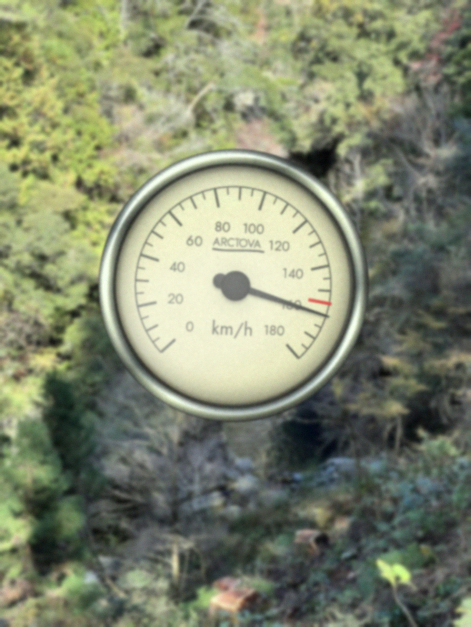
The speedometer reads 160
